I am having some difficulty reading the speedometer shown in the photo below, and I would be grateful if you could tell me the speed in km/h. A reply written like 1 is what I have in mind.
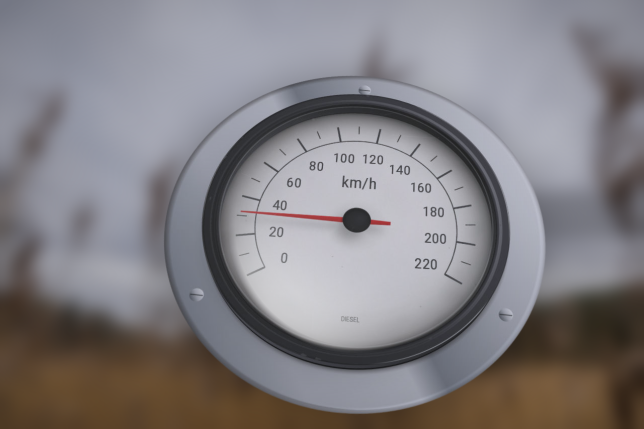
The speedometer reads 30
